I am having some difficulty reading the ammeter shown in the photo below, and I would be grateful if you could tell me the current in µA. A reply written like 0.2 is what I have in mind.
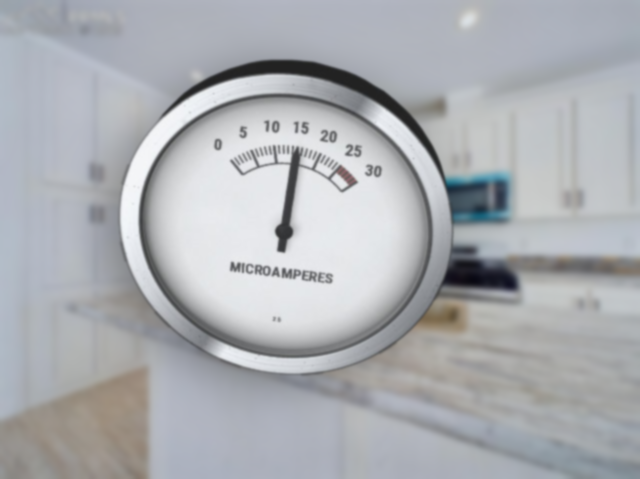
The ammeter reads 15
